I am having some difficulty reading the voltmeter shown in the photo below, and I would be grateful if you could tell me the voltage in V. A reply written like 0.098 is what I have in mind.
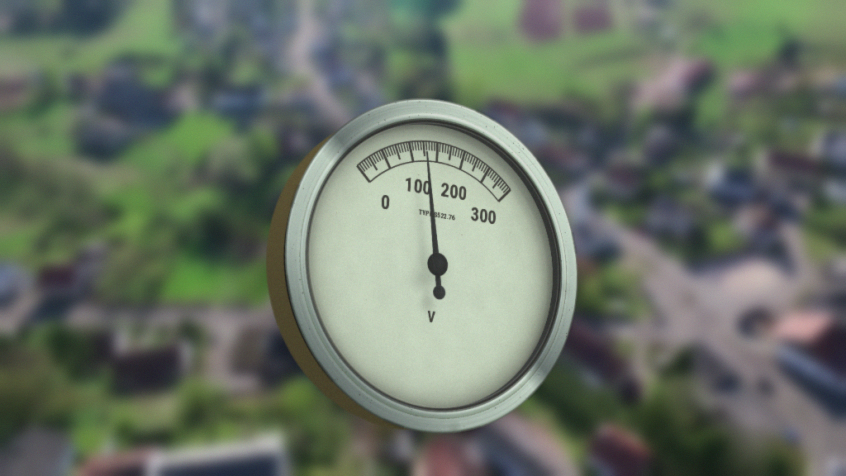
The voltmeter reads 125
